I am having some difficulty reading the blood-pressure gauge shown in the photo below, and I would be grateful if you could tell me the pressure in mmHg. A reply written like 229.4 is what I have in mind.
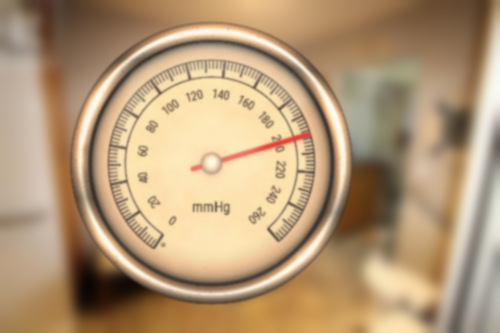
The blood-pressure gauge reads 200
